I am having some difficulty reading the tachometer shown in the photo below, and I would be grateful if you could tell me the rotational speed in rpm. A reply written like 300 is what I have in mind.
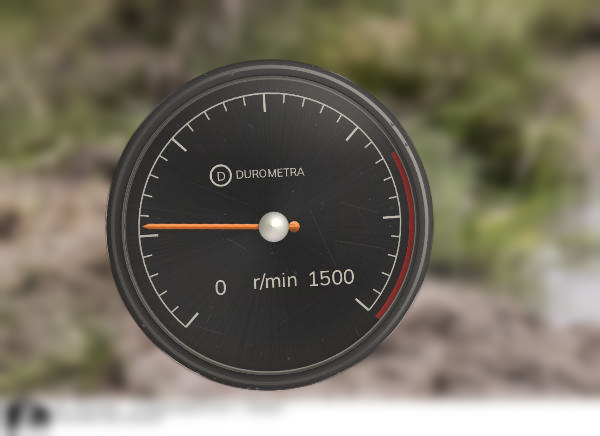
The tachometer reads 275
